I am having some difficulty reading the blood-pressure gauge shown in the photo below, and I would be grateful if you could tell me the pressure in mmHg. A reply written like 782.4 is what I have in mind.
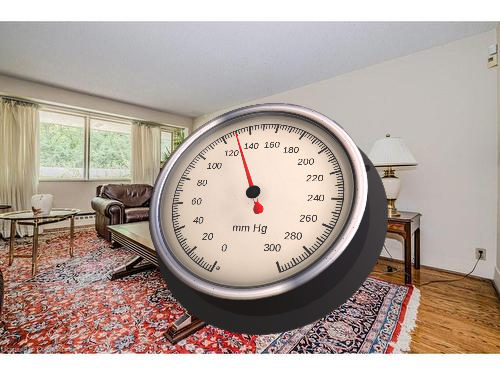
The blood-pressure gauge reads 130
